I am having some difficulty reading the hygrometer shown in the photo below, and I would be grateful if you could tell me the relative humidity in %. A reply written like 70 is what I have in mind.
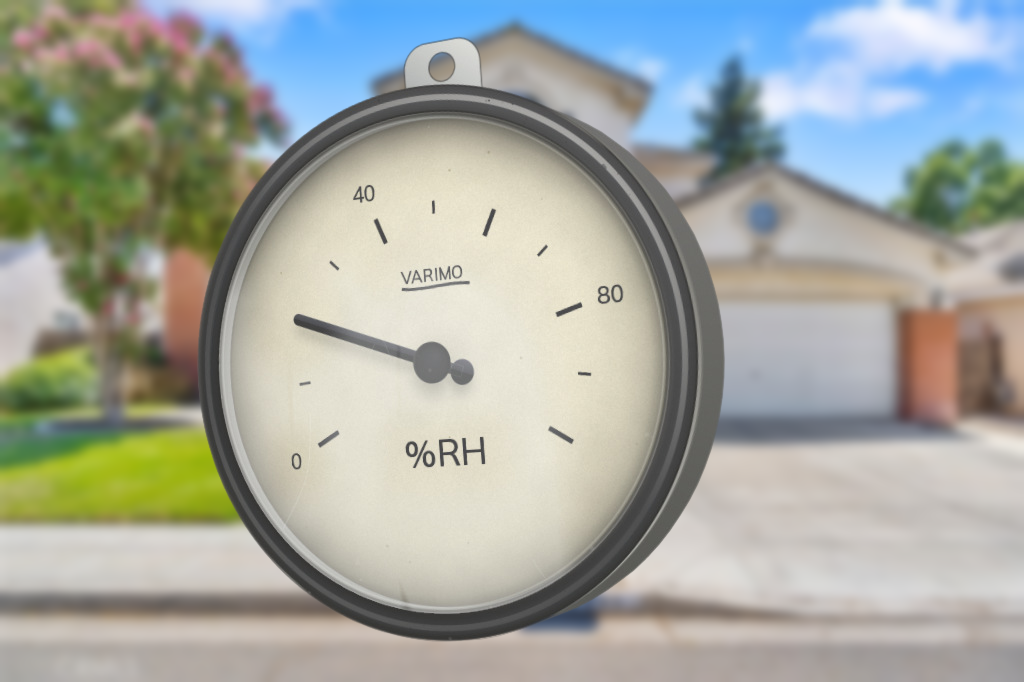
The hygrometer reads 20
